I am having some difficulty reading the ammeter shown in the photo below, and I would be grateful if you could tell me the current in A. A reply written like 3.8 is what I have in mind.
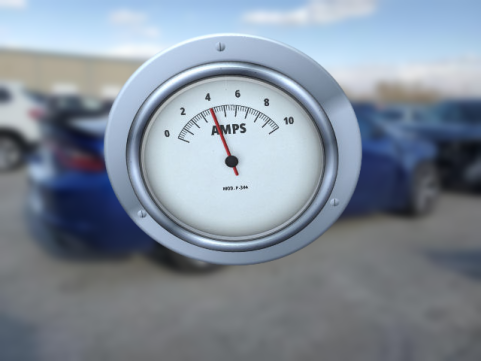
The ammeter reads 4
